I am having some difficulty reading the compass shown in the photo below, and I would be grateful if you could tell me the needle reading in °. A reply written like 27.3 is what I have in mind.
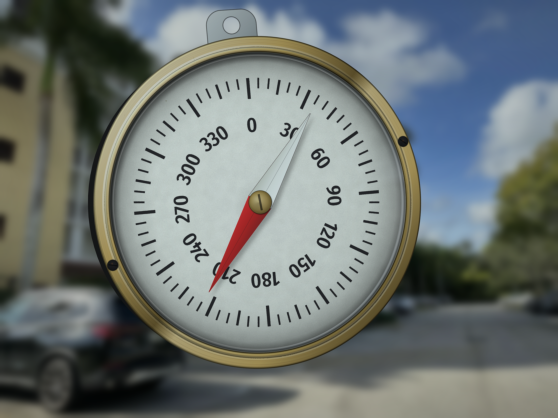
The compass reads 215
